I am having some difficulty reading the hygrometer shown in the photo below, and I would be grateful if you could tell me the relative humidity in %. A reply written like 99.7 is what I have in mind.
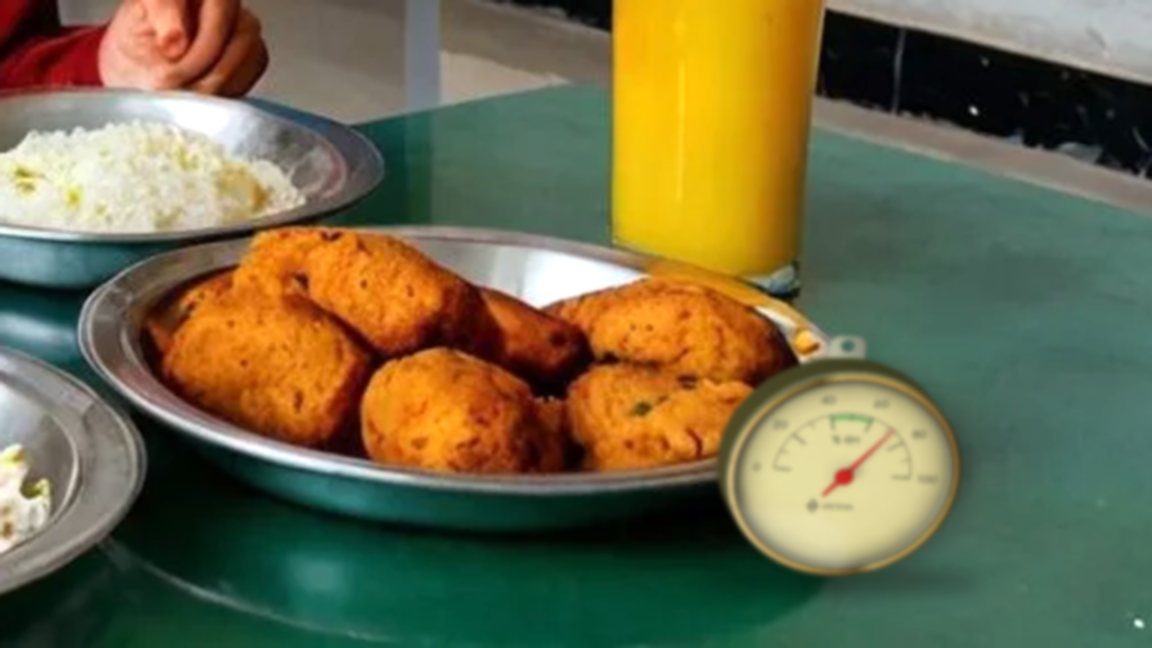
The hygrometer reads 70
